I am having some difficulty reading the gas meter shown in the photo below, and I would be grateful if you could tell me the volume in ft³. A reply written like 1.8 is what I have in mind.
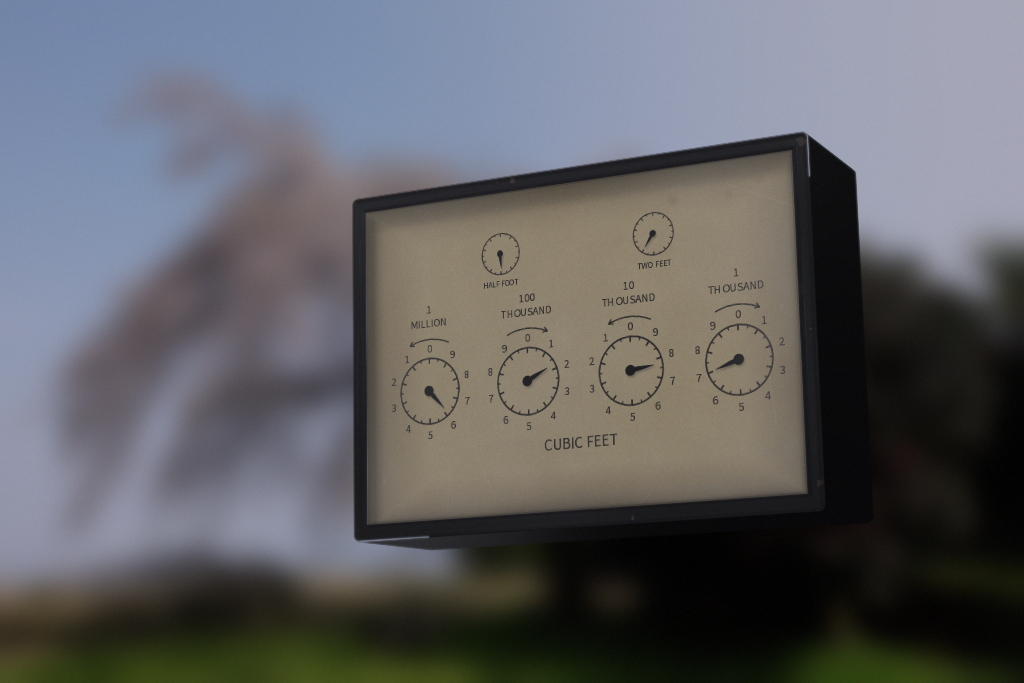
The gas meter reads 617700
